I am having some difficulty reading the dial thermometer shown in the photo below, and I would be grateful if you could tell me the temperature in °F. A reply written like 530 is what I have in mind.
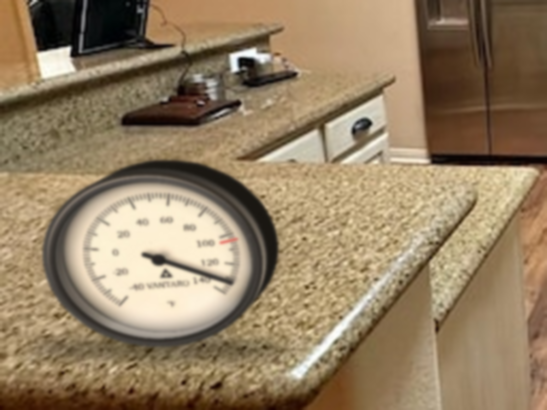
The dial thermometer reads 130
